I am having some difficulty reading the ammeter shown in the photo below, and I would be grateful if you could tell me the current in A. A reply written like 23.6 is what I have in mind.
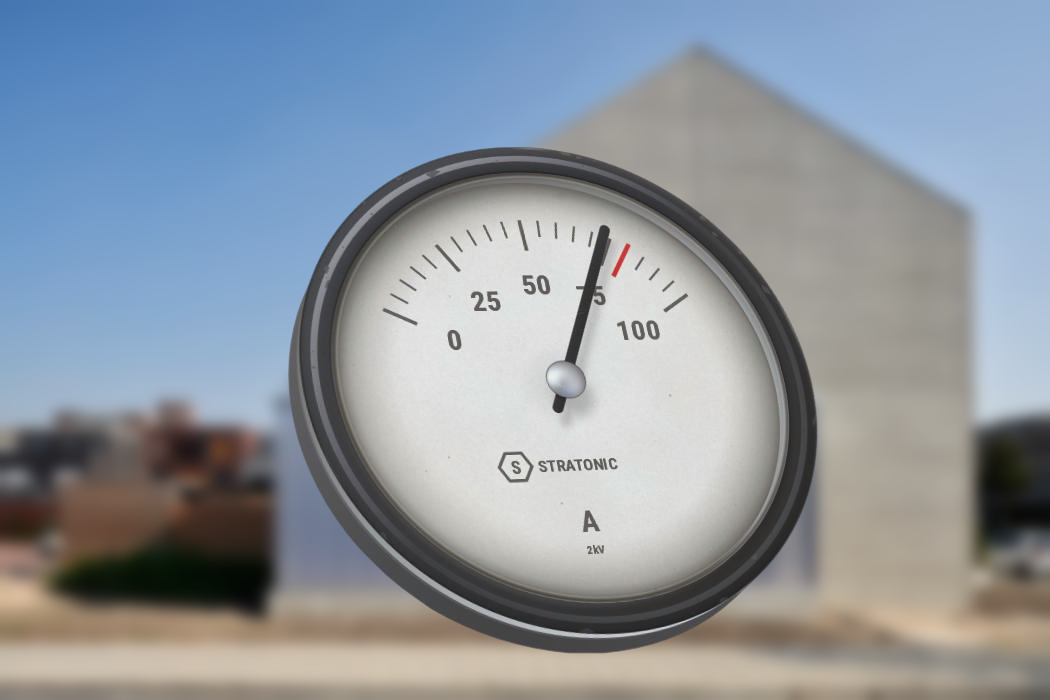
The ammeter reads 72.5
